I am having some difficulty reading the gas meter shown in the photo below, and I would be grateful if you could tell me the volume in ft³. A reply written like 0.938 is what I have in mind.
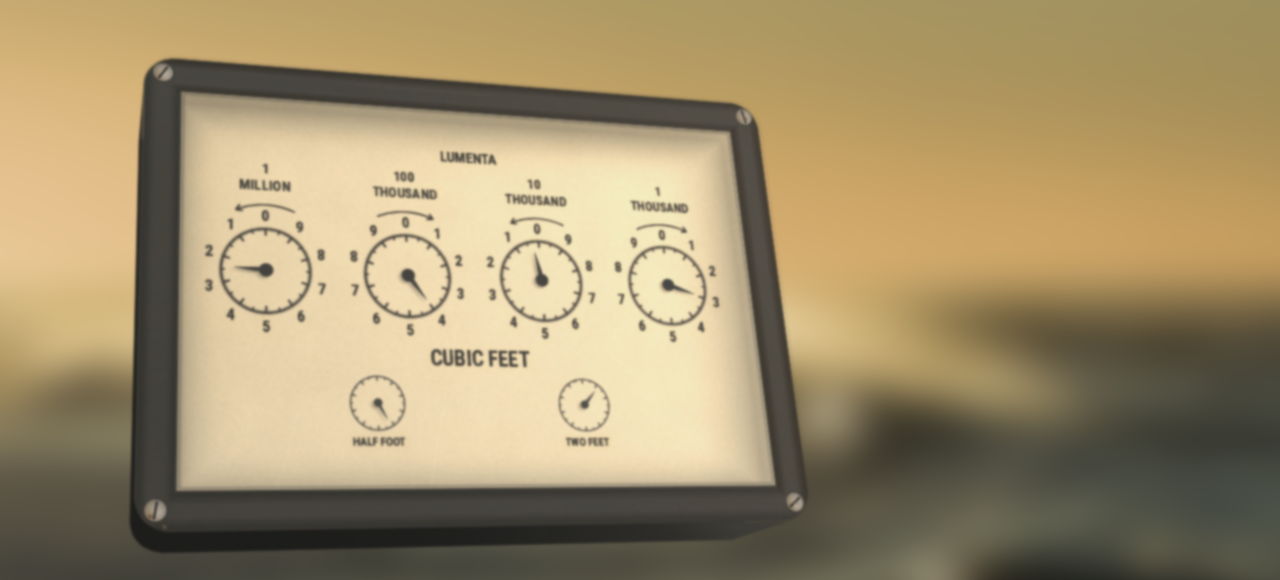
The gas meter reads 240300
